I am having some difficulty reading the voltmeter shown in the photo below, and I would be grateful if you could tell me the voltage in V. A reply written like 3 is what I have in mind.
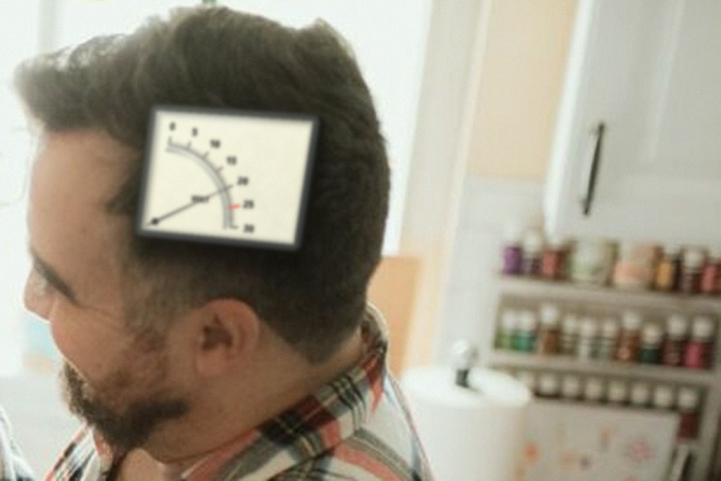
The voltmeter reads 20
